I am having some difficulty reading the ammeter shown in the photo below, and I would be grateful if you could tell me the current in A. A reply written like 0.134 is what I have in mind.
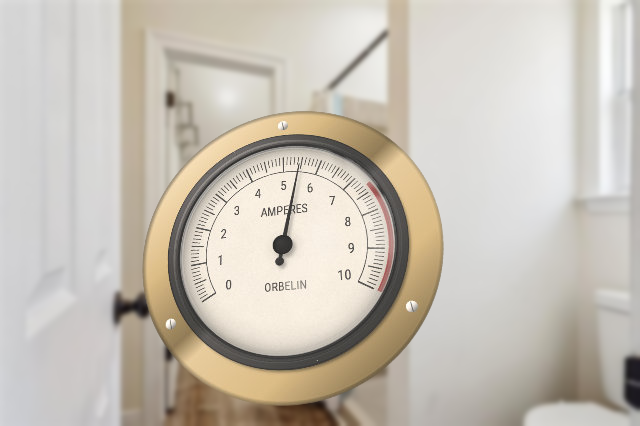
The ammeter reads 5.5
